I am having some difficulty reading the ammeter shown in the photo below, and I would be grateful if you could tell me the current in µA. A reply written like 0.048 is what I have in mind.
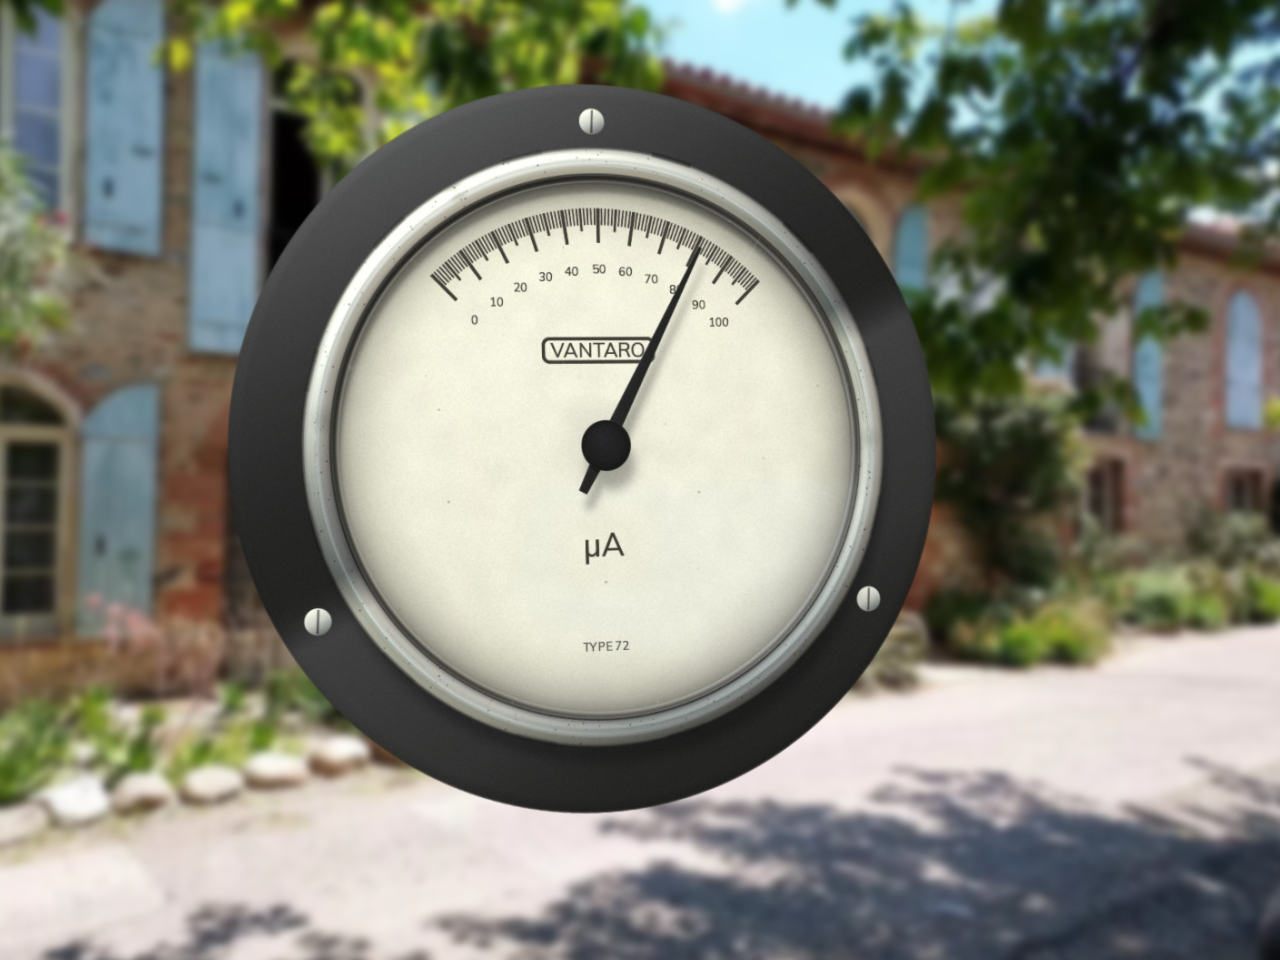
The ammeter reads 80
